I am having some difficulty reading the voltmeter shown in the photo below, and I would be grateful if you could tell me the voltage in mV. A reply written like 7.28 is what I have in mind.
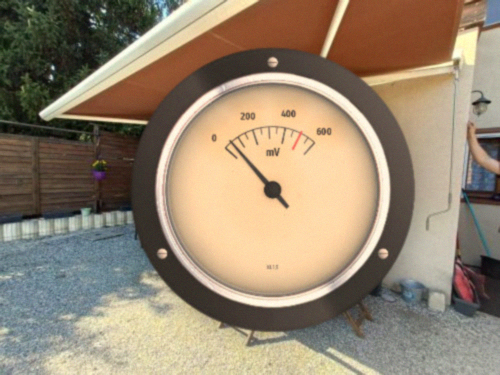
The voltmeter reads 50
